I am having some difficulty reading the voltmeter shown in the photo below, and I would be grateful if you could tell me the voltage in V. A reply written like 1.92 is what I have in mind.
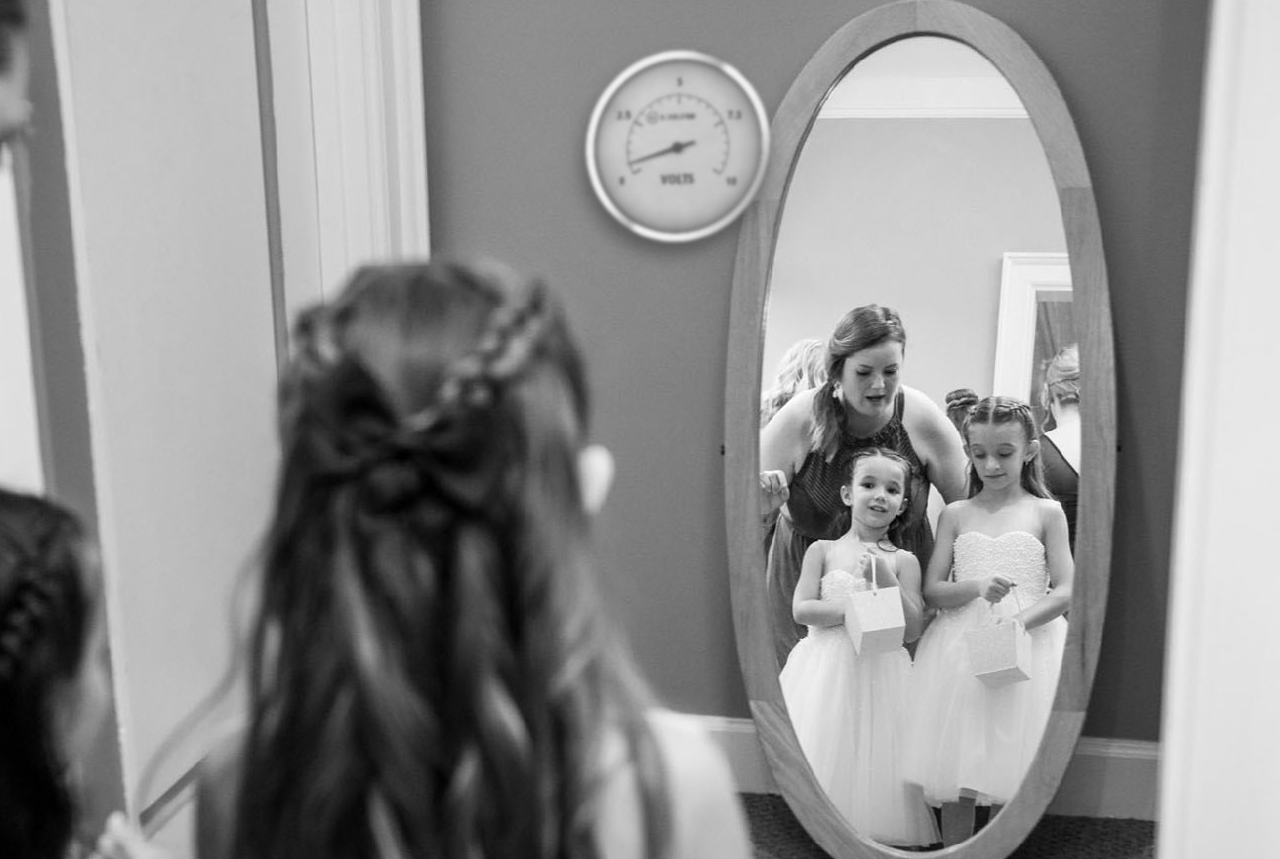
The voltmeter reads 0.5
